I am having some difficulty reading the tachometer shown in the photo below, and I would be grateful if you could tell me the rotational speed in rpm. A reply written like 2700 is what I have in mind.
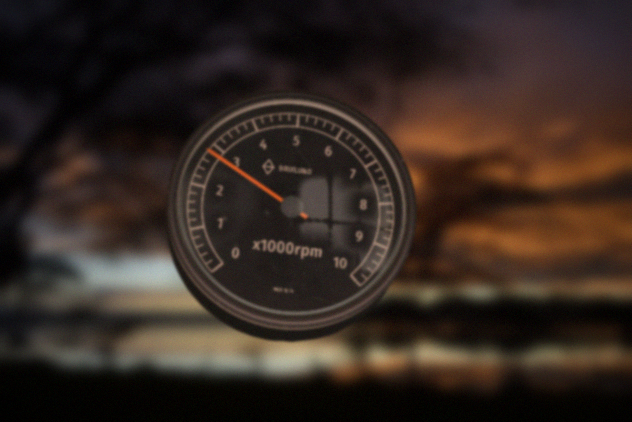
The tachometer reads 2800
